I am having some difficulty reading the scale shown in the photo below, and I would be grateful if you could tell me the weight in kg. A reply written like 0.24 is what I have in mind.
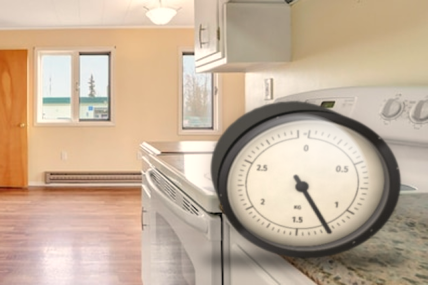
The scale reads 1.25
